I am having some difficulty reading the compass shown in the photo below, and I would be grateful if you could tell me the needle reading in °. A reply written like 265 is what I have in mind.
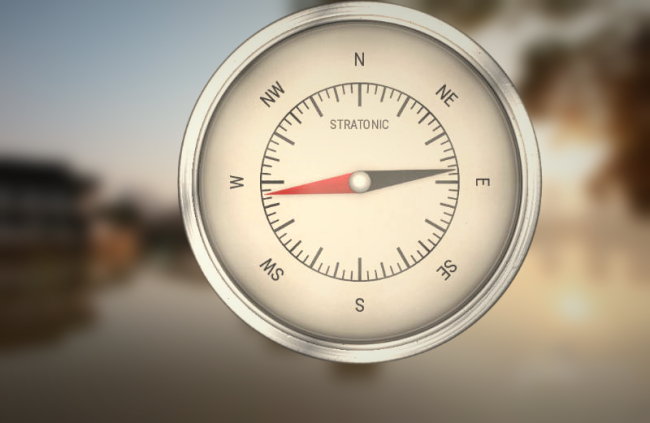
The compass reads 262.5
